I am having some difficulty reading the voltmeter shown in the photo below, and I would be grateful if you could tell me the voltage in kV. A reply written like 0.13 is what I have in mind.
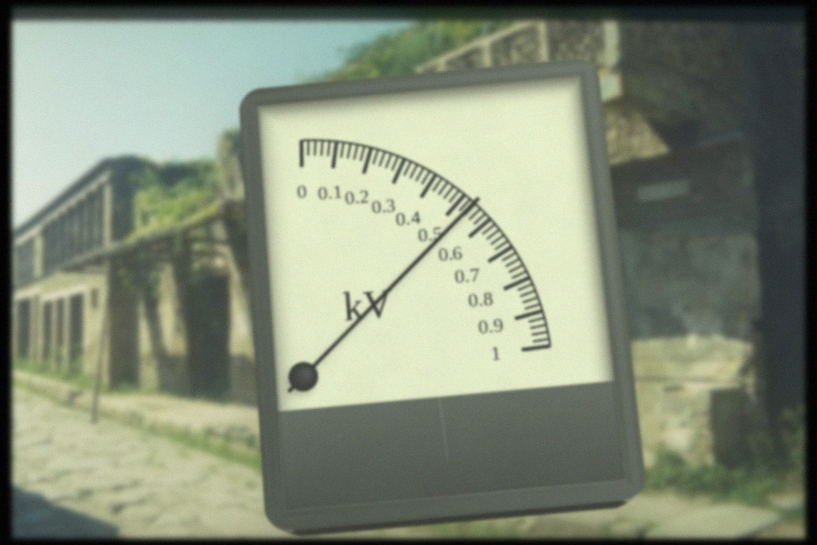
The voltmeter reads 0.54
